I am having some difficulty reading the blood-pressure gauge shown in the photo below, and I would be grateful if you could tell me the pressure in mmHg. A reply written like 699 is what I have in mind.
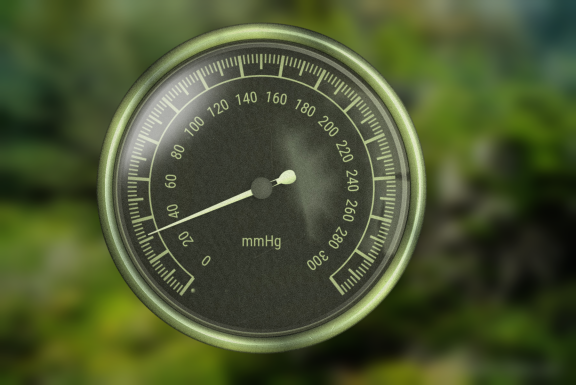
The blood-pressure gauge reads 32
